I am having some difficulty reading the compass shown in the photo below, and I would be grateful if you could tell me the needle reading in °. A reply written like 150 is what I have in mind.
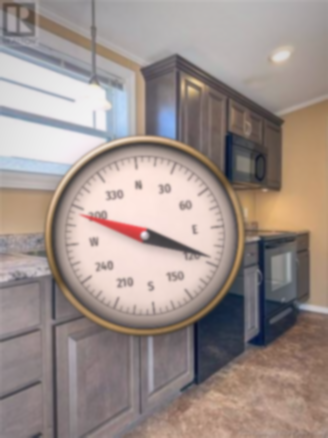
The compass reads 295
